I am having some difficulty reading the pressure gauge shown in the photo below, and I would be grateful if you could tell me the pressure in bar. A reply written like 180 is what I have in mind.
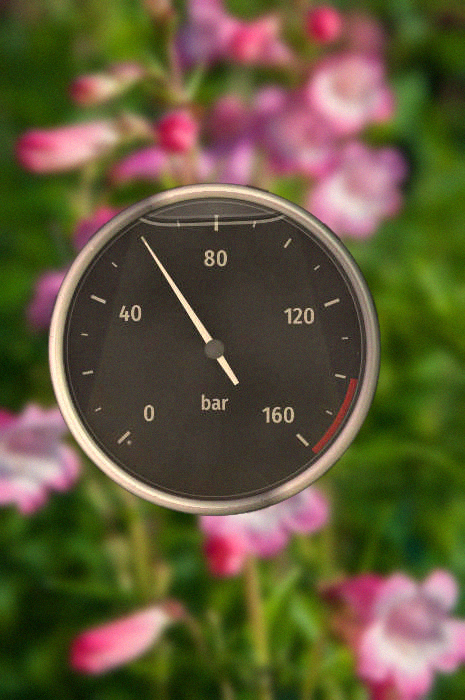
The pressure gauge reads 60
